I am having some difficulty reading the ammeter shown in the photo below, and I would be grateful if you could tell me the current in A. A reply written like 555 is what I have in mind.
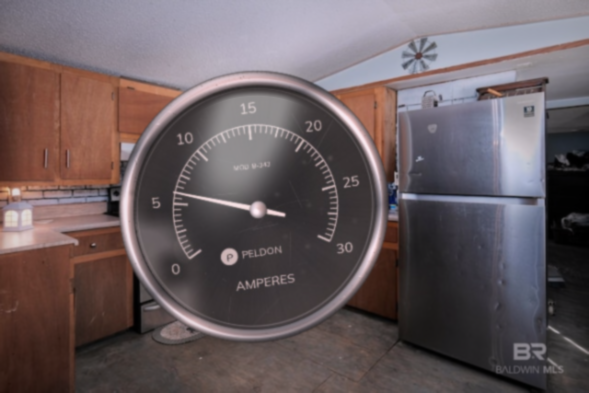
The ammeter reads 6
